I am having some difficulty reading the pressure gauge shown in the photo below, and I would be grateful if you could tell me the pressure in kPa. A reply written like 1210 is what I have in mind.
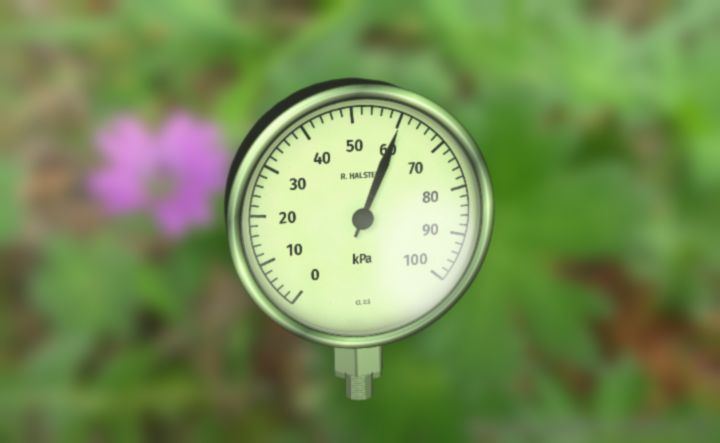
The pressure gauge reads 60
